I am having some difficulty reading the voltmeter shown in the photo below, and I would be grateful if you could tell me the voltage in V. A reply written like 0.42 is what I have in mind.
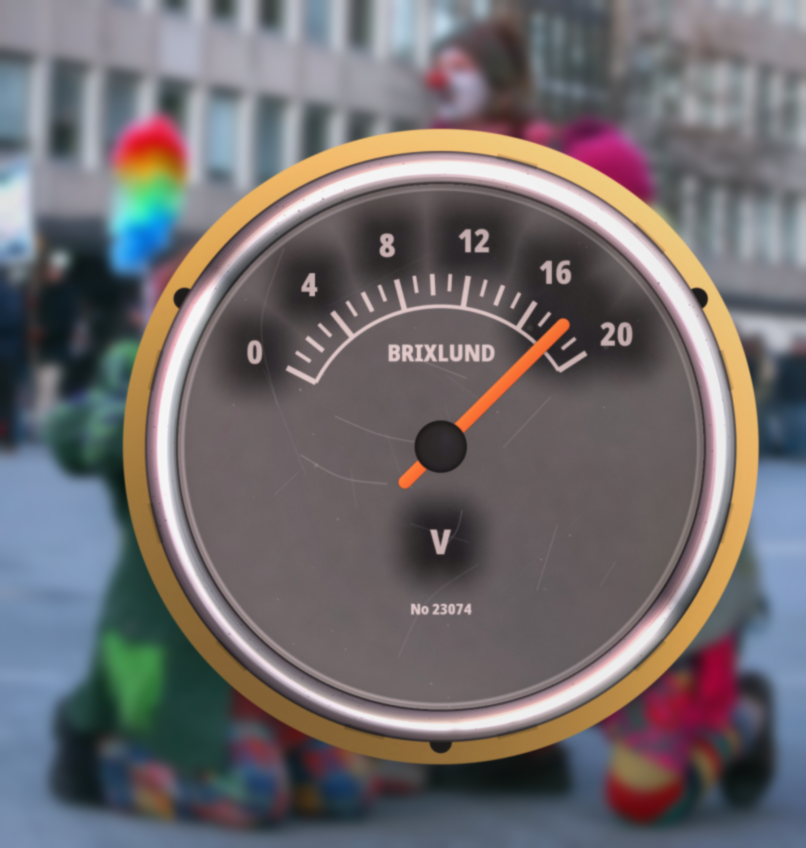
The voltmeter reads 18
